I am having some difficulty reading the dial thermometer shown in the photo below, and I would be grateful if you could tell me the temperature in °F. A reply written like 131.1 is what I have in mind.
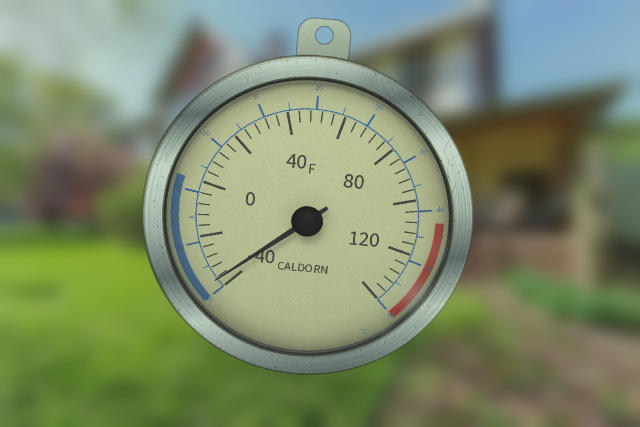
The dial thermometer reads -36
